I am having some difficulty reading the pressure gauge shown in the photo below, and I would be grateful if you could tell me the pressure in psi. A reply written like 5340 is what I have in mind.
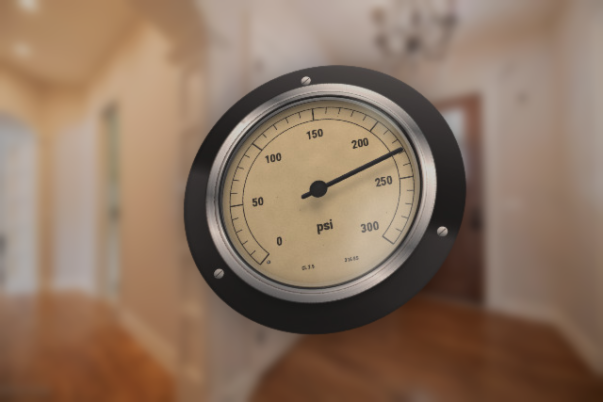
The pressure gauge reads 230
